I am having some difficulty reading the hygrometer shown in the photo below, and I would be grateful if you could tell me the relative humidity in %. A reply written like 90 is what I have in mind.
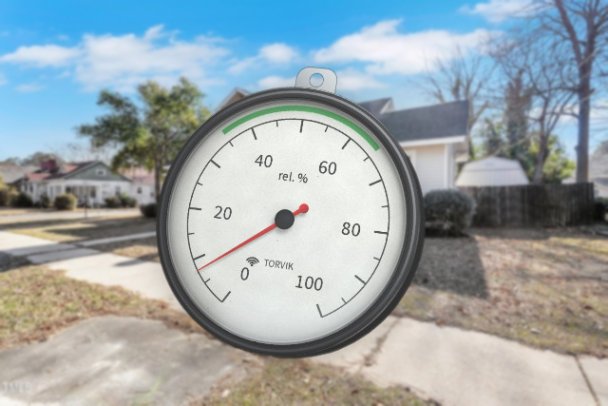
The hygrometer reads 7.5
